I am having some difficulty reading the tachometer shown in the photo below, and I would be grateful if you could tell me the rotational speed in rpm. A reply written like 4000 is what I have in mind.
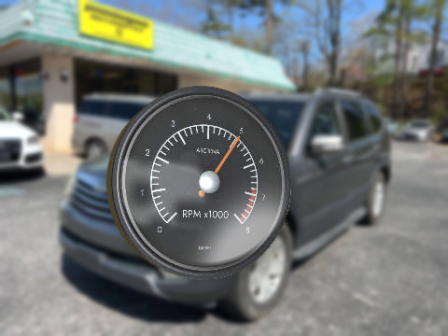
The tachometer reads 5000
